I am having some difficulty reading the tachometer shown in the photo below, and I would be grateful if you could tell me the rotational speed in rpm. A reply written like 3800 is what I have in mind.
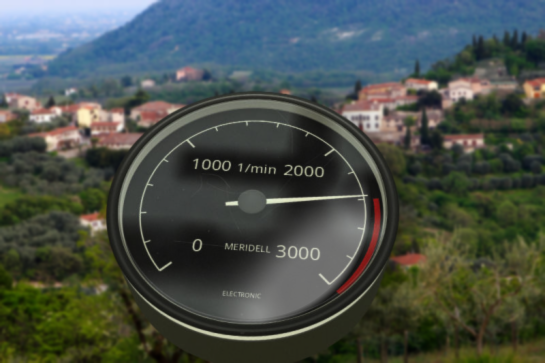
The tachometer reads 2400
